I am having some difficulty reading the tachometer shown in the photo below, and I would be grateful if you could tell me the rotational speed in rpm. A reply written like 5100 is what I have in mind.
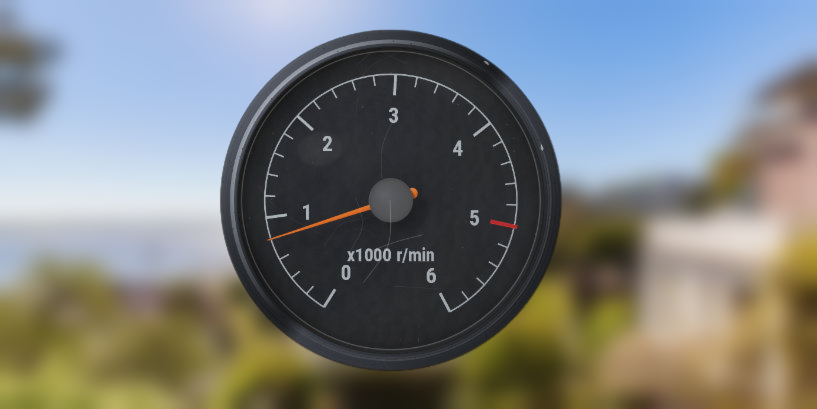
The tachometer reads 800
